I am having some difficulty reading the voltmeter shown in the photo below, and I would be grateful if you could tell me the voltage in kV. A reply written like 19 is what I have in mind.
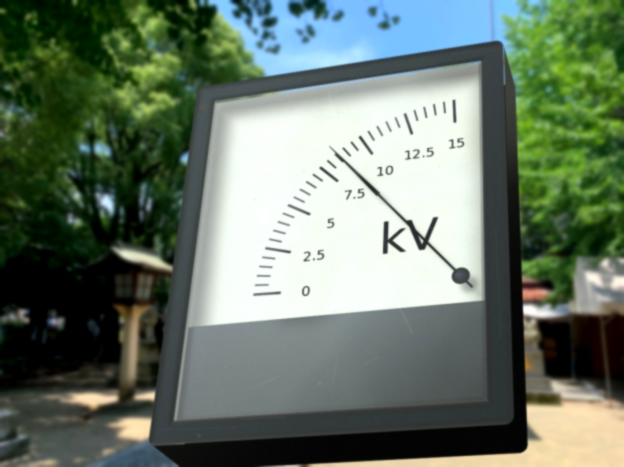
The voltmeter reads 8.5
